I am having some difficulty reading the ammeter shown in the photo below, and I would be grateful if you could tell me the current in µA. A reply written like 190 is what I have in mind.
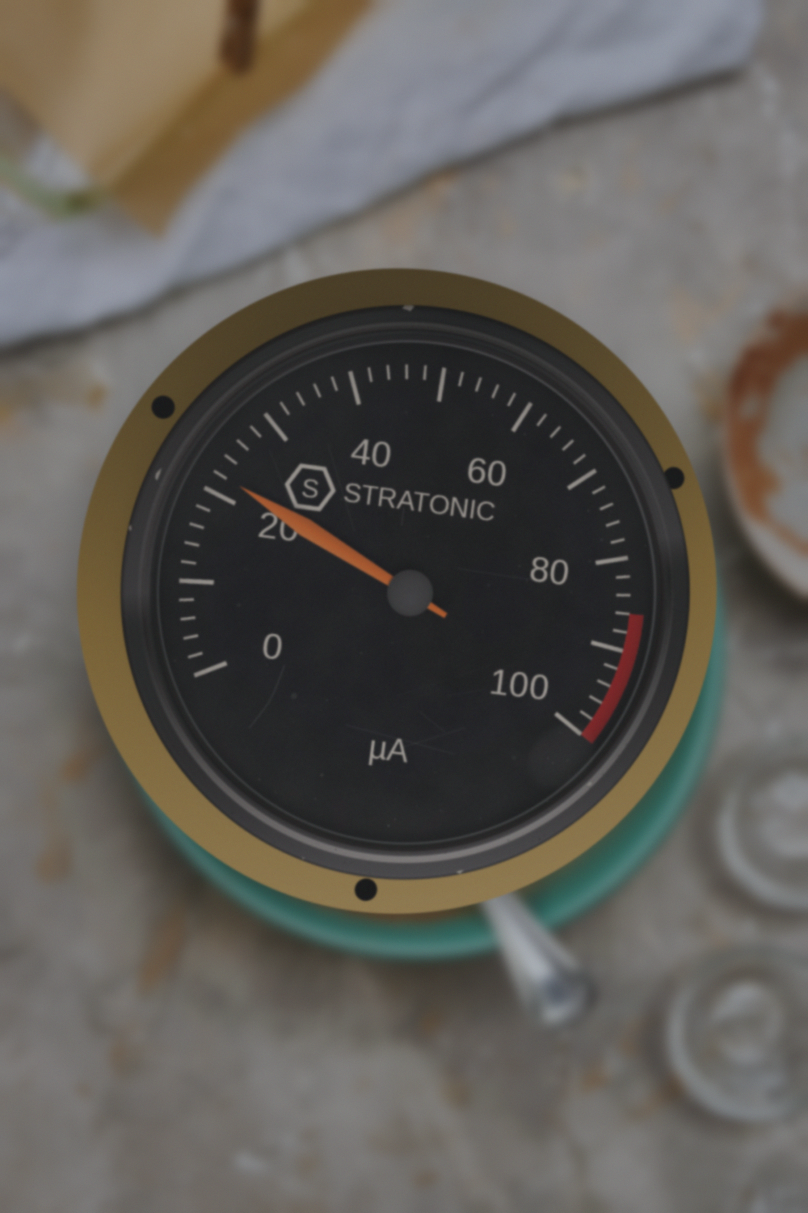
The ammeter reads 22
